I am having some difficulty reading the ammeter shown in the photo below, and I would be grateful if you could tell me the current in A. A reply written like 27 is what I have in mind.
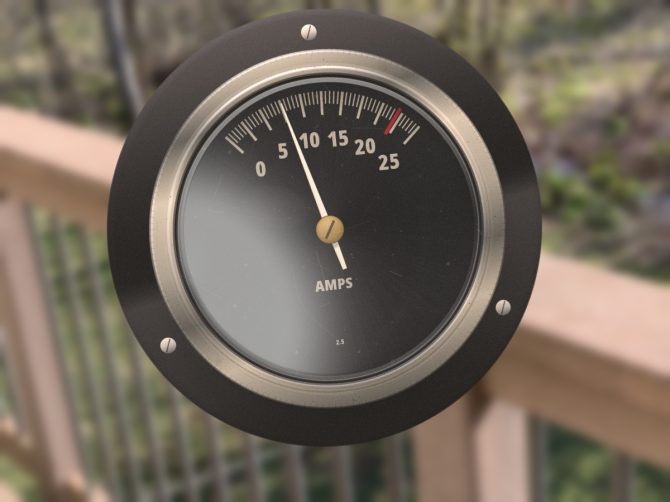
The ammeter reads 7.5
